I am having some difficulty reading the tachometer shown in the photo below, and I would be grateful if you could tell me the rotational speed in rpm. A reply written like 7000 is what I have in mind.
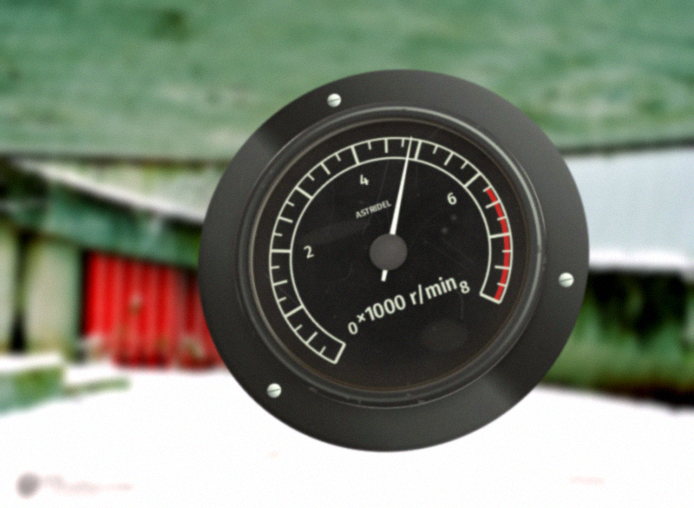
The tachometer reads 4875
